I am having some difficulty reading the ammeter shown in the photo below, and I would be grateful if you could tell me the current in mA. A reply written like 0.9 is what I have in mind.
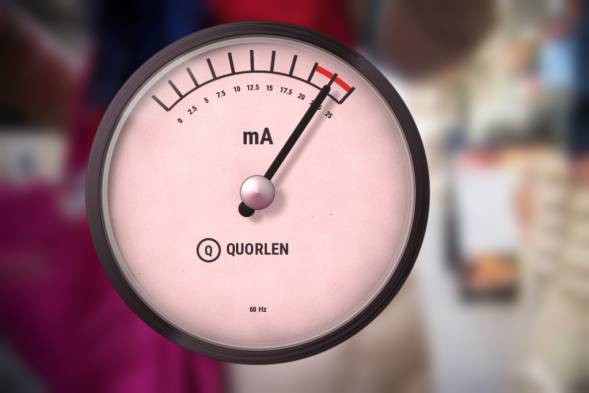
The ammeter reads 22.5
